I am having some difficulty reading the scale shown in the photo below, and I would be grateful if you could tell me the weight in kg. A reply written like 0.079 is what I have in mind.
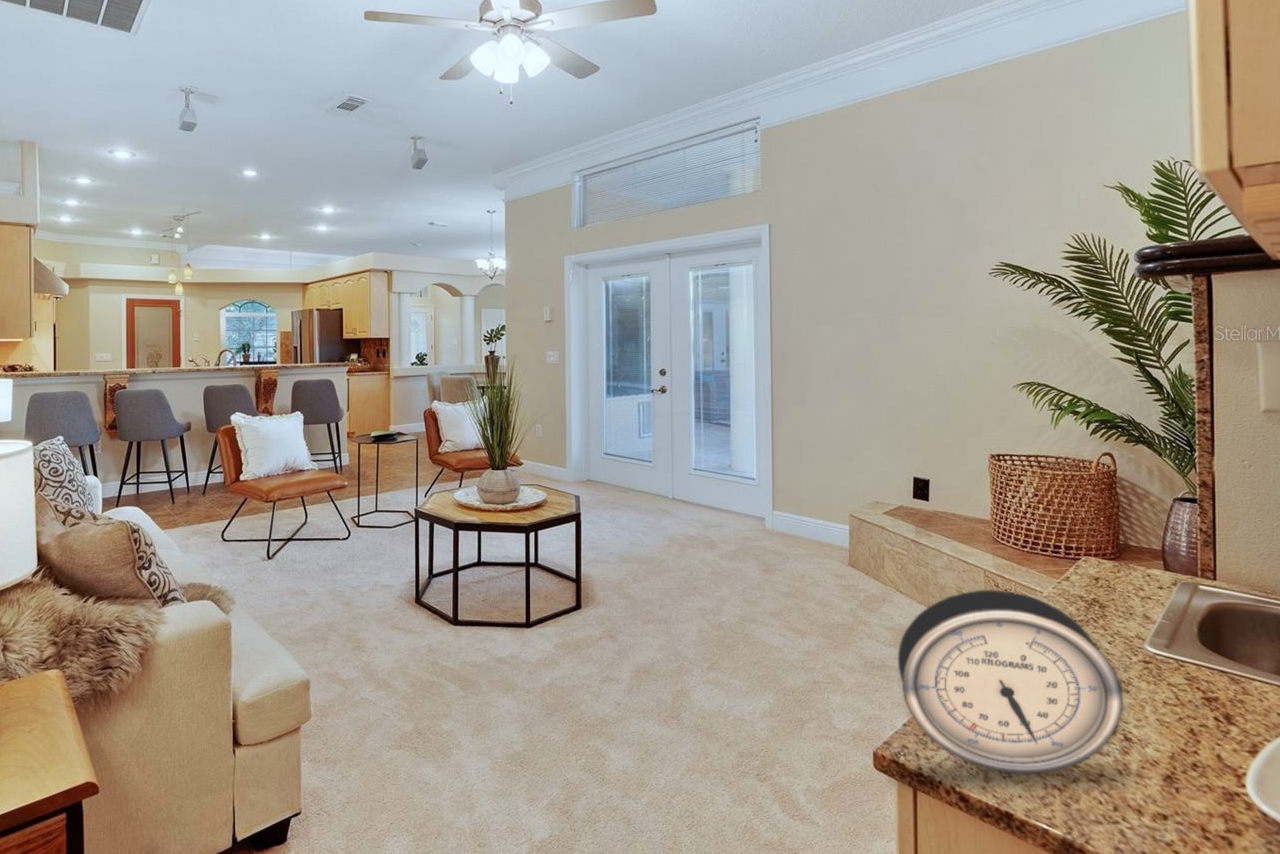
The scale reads 50
